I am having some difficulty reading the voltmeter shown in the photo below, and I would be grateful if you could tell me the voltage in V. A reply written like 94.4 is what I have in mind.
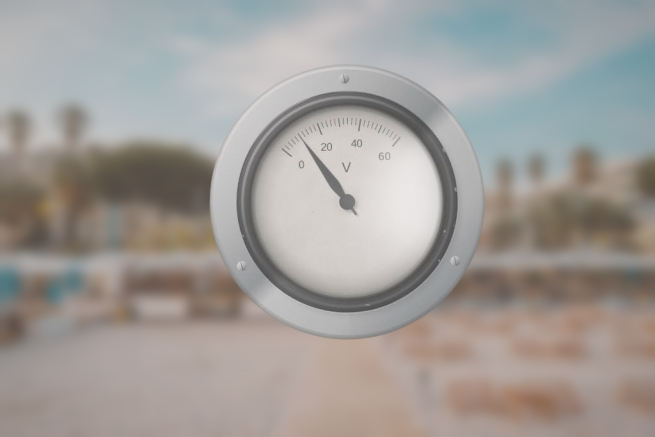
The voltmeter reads 10
